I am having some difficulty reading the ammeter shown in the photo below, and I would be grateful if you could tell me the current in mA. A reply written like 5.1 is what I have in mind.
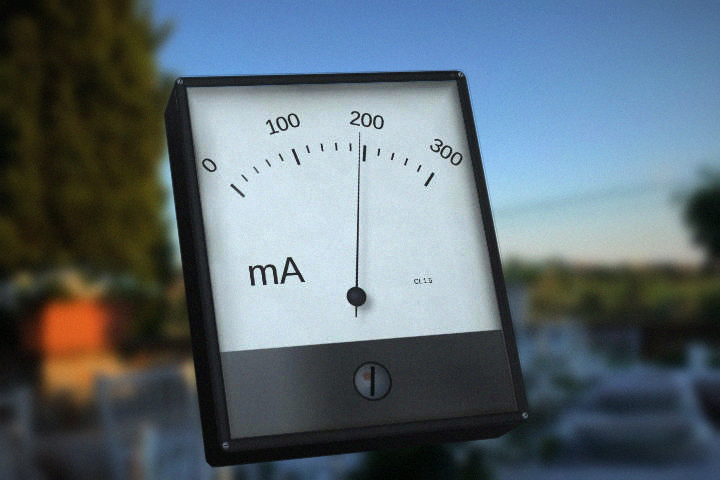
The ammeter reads 190
